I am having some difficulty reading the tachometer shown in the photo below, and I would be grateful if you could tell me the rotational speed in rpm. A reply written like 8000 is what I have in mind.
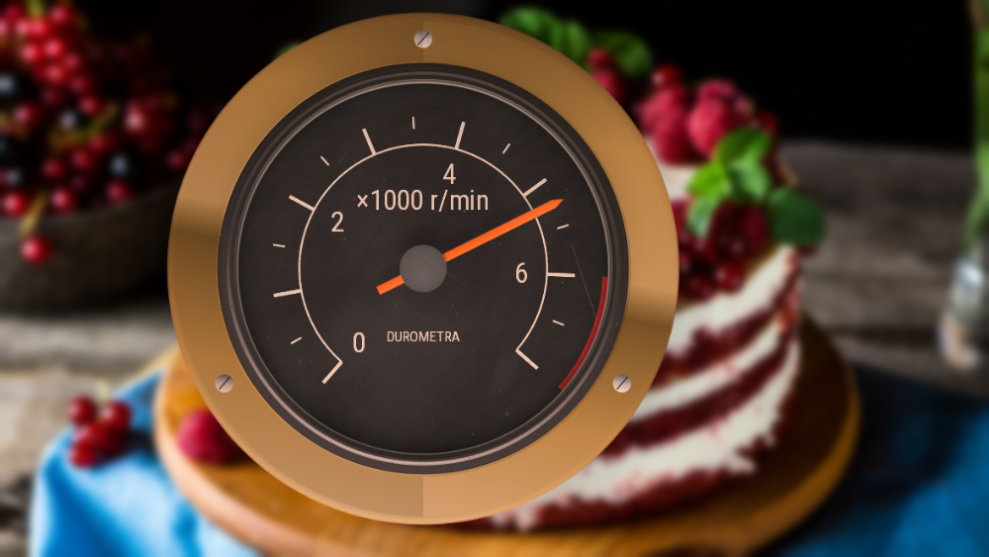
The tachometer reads 5250
